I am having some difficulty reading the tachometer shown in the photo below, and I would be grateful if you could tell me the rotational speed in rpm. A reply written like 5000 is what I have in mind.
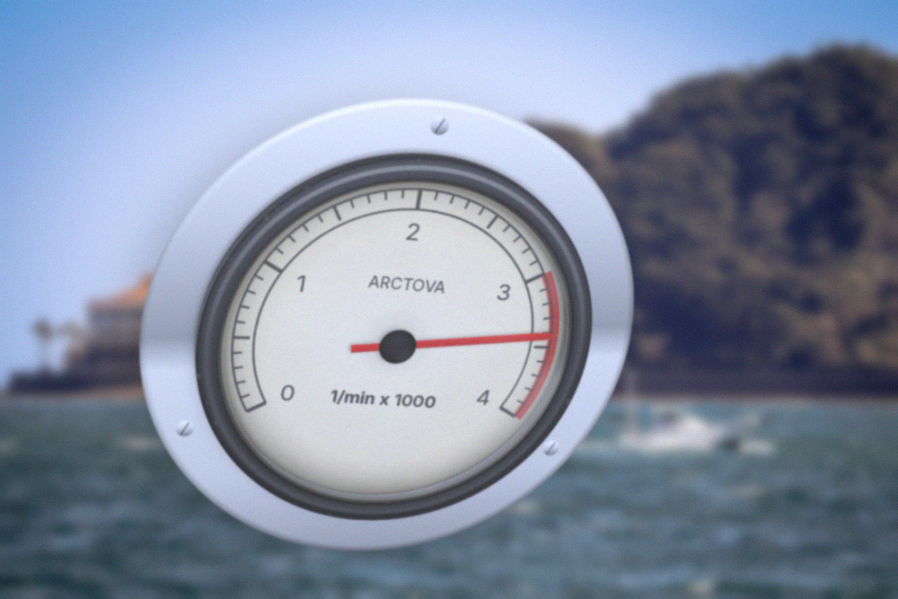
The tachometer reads 3400
